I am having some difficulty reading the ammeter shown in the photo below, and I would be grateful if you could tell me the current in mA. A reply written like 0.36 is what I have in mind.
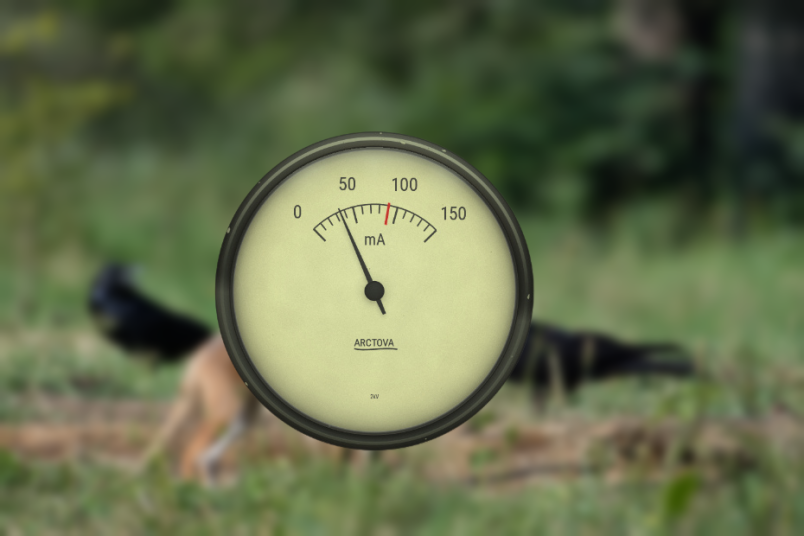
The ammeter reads 35
